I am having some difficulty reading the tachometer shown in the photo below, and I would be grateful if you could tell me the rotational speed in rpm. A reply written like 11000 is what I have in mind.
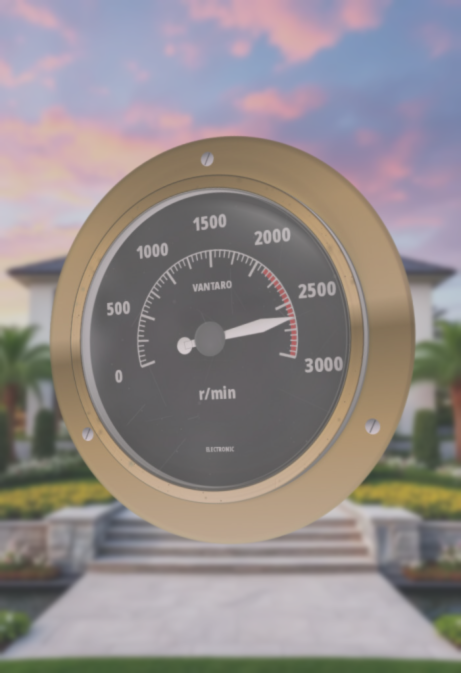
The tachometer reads 2650
